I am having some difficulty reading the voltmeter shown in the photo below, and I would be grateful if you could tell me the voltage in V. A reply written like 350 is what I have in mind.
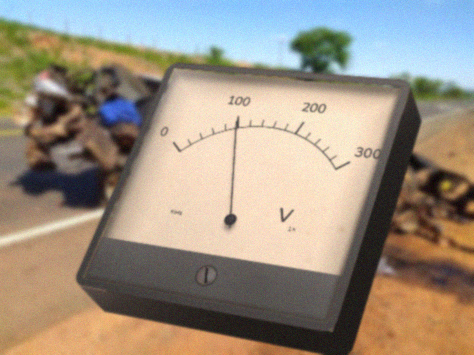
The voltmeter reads 100
